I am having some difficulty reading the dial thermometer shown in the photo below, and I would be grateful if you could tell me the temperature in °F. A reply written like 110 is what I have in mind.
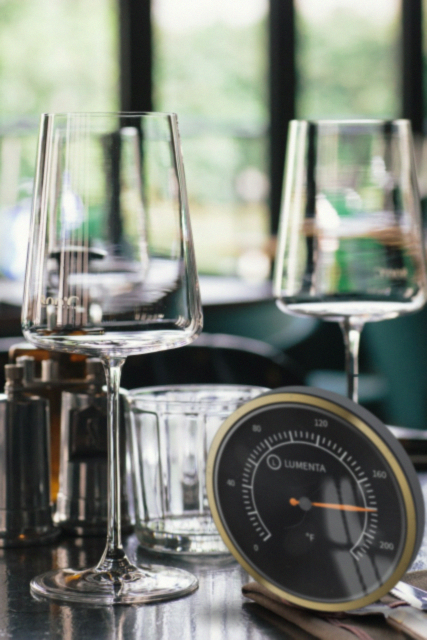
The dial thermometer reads 180
